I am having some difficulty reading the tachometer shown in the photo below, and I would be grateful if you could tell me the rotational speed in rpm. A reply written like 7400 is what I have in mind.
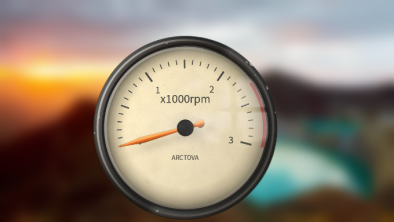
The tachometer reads 0
